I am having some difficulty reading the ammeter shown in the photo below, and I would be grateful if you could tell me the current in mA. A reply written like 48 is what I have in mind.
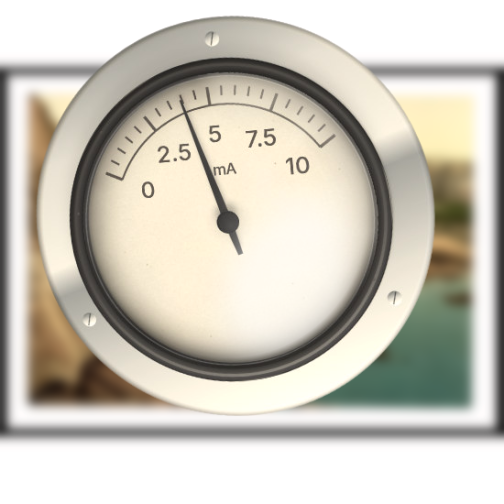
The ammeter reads 4
